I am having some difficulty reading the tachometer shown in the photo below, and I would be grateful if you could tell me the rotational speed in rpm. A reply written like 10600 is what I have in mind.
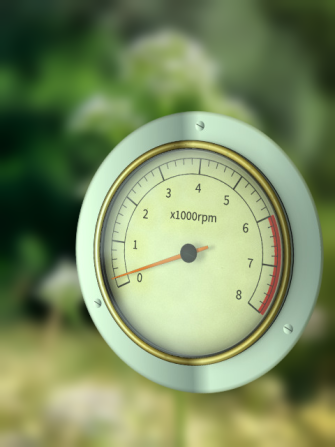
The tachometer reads 200
